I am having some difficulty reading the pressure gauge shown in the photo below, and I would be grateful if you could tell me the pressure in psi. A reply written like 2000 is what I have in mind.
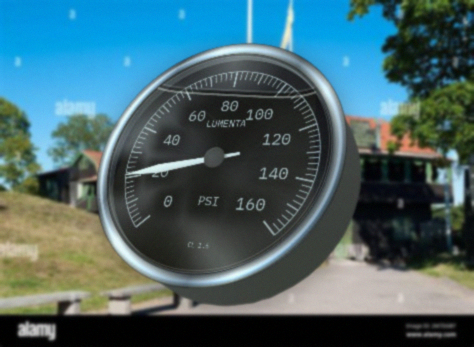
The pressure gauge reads 20
